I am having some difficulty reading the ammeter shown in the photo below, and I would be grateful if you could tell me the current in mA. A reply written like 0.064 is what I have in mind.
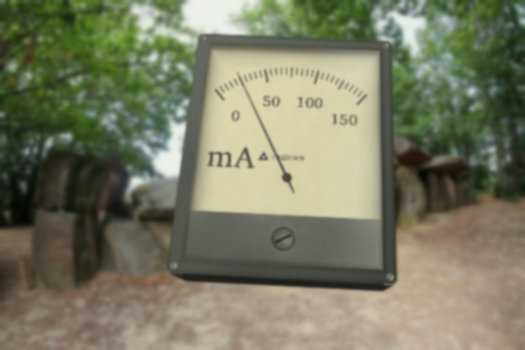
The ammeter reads 25
